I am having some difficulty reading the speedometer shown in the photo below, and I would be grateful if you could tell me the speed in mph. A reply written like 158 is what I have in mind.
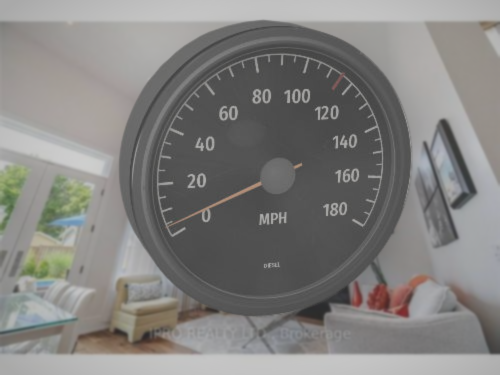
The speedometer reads 5
